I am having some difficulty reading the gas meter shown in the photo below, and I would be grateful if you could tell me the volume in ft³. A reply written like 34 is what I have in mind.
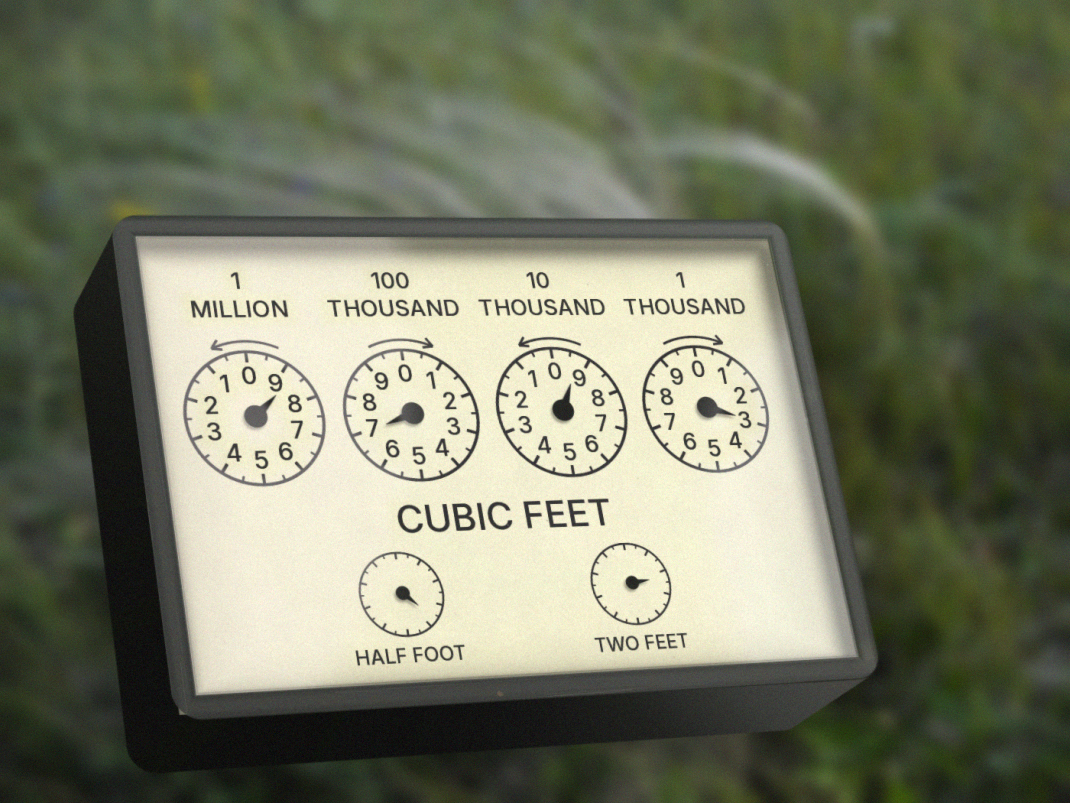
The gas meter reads 869300
